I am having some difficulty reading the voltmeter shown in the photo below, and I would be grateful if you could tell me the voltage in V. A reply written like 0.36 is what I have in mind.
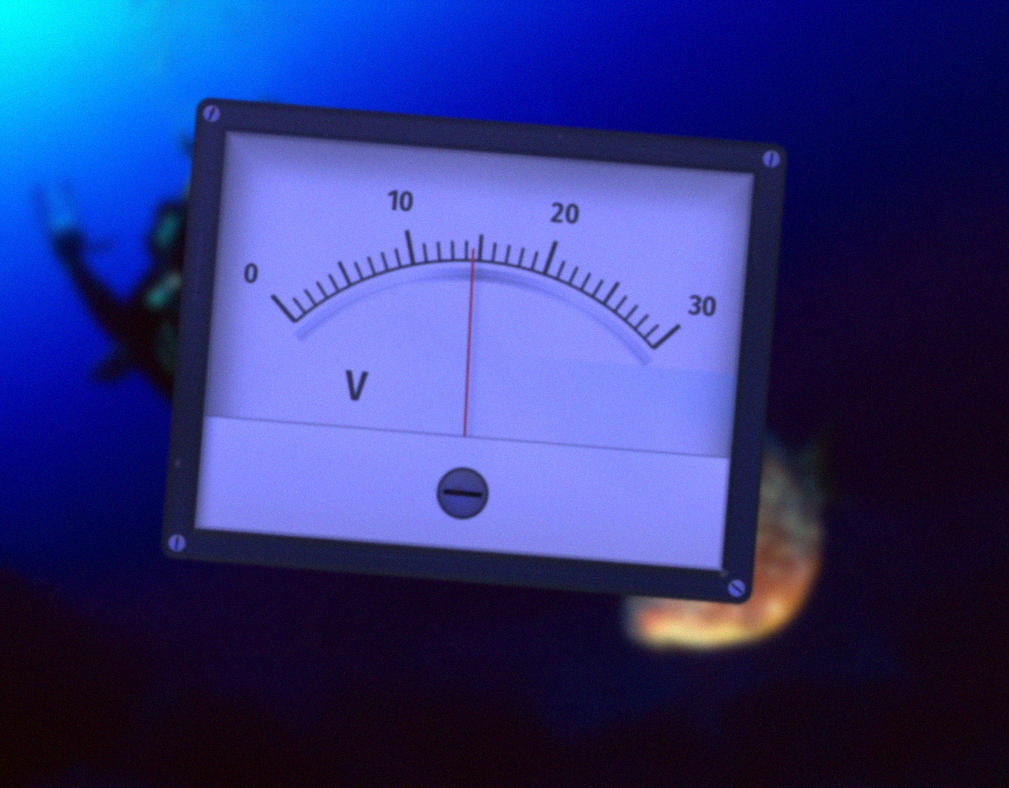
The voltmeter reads 14.5
